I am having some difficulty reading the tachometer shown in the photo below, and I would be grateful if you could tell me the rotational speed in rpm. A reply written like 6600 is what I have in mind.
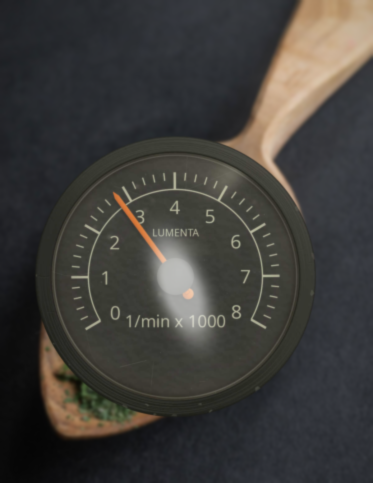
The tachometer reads 2800
